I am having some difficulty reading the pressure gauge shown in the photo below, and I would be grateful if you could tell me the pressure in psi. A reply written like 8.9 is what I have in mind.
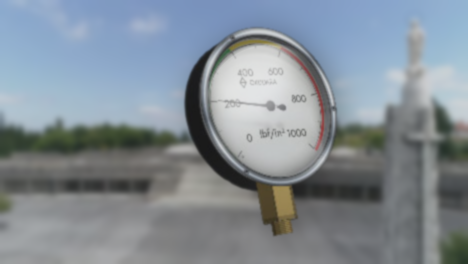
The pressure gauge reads 200
